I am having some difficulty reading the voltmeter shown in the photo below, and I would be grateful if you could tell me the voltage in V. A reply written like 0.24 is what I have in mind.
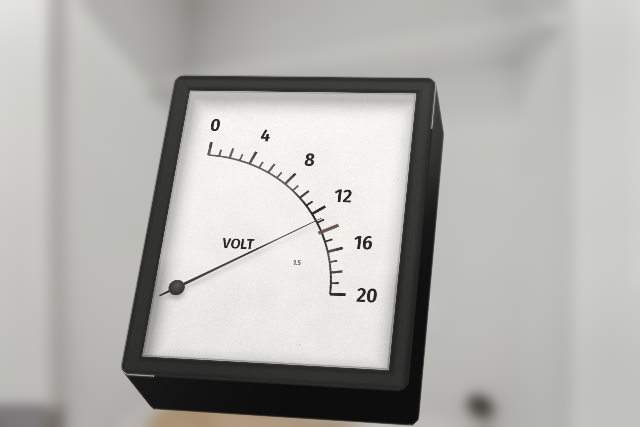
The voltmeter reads 13
